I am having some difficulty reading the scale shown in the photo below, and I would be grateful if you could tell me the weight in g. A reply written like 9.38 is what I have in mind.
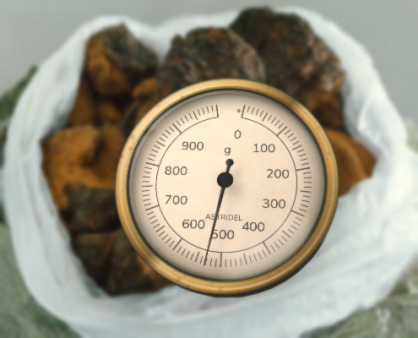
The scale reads 530
